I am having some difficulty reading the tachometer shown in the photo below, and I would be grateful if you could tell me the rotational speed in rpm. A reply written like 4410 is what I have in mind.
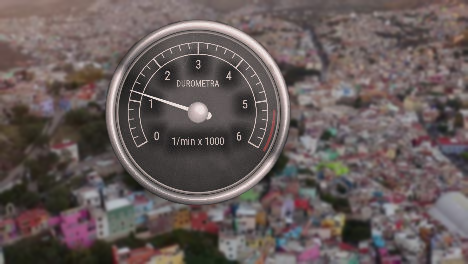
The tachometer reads 1200
